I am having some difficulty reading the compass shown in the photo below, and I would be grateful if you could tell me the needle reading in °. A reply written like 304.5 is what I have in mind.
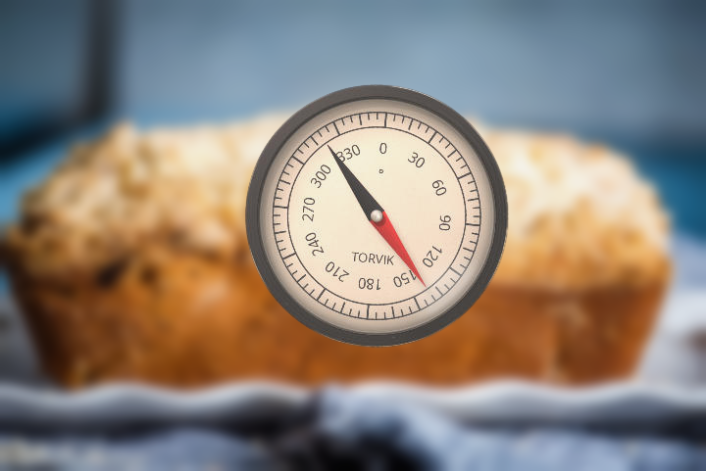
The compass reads 140
